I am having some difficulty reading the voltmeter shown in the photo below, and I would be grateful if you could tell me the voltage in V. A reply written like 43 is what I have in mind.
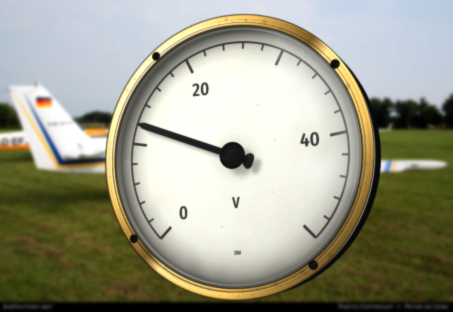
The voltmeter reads 12
